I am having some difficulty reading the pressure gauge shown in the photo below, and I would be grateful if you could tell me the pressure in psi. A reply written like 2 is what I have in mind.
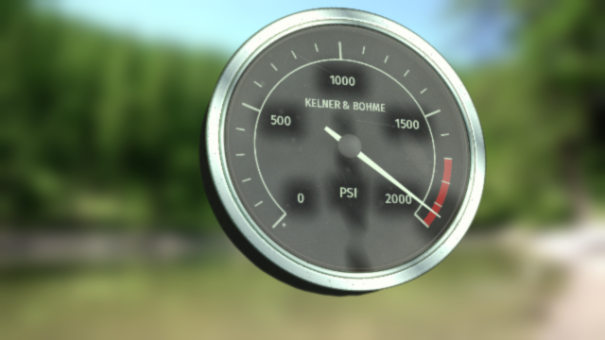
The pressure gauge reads 1950
